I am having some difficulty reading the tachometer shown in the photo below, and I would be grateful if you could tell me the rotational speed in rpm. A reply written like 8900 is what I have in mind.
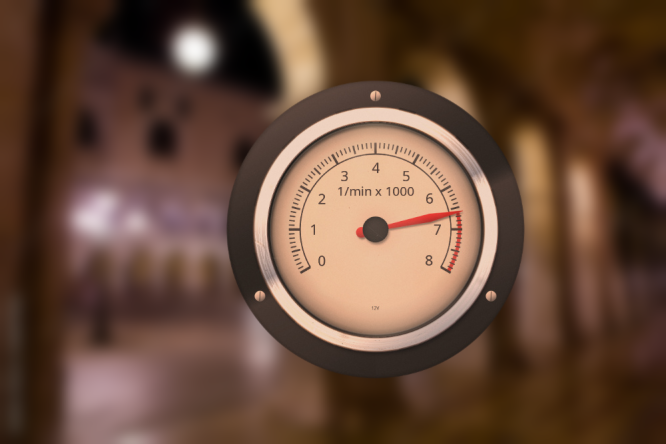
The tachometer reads 6600
